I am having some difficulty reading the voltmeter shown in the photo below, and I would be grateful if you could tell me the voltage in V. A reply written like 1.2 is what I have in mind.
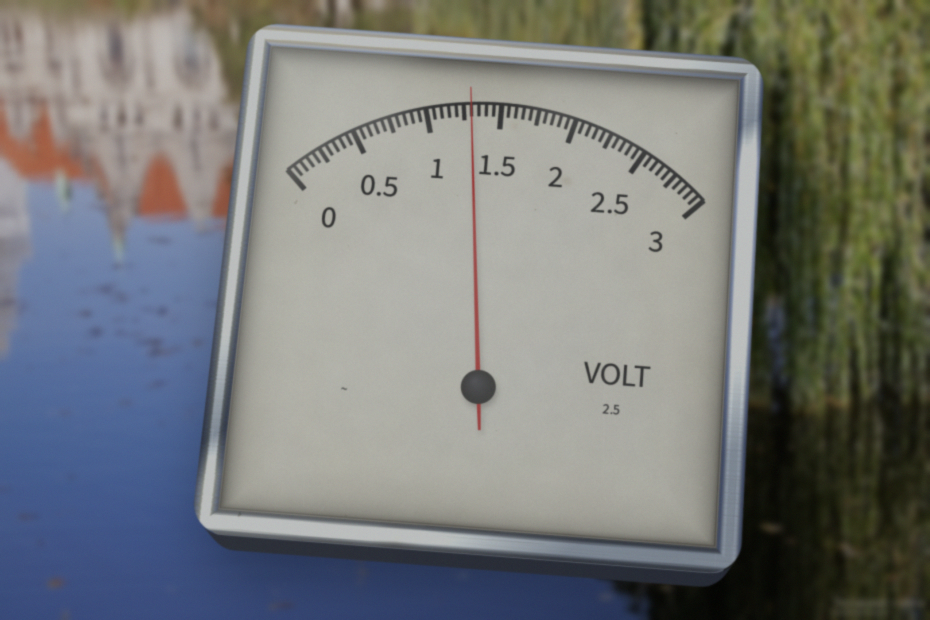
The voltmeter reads 1.3
